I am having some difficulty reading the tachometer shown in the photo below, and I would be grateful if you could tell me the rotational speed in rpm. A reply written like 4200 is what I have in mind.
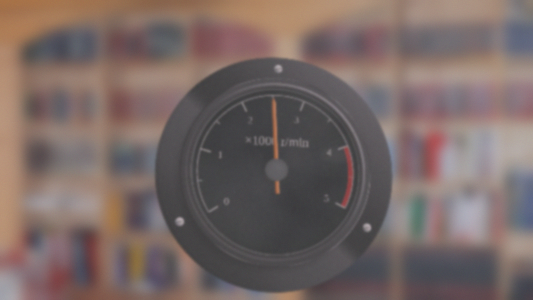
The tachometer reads 2500
